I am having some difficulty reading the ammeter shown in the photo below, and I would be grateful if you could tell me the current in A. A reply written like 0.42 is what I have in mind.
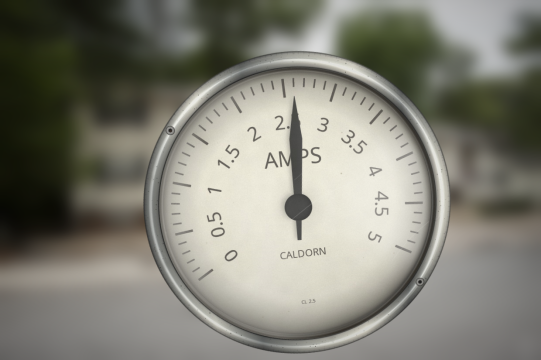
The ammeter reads 2.6
